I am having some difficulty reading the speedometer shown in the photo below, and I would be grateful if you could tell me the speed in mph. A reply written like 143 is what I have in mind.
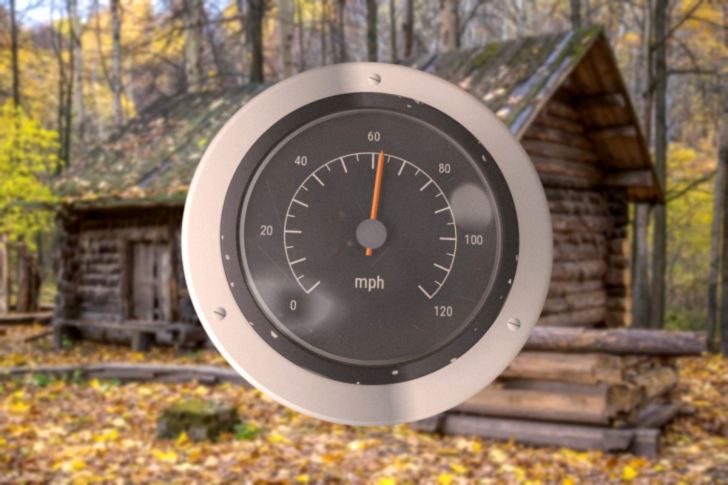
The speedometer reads 62.5
